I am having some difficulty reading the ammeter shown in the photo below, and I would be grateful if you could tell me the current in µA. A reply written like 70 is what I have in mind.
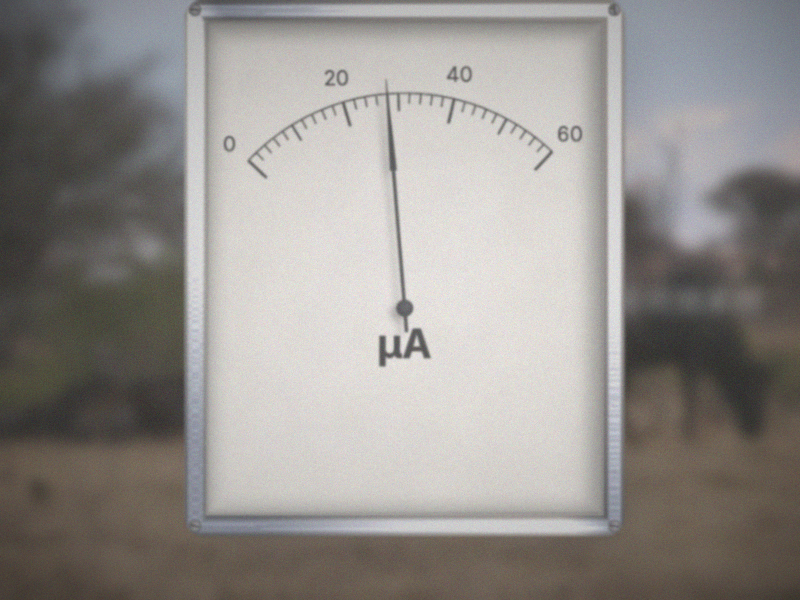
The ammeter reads 28
